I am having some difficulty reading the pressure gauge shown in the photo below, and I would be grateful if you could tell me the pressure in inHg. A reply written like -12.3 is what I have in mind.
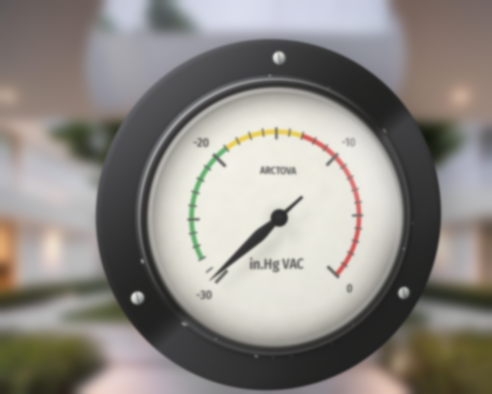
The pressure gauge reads -29.5
